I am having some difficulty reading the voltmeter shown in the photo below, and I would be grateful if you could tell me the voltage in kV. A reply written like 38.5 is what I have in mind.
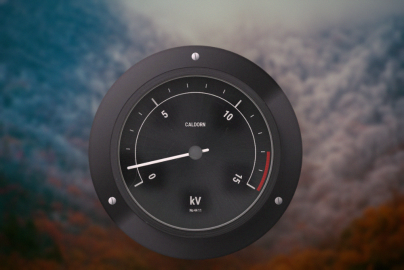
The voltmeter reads 1
